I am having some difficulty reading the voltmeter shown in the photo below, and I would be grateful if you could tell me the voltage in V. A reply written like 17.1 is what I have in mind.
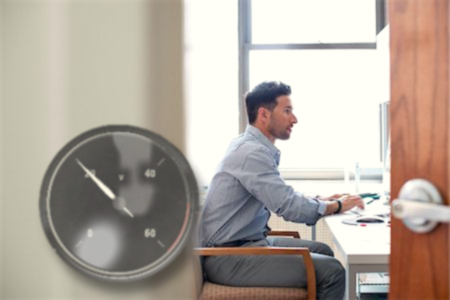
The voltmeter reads 20
